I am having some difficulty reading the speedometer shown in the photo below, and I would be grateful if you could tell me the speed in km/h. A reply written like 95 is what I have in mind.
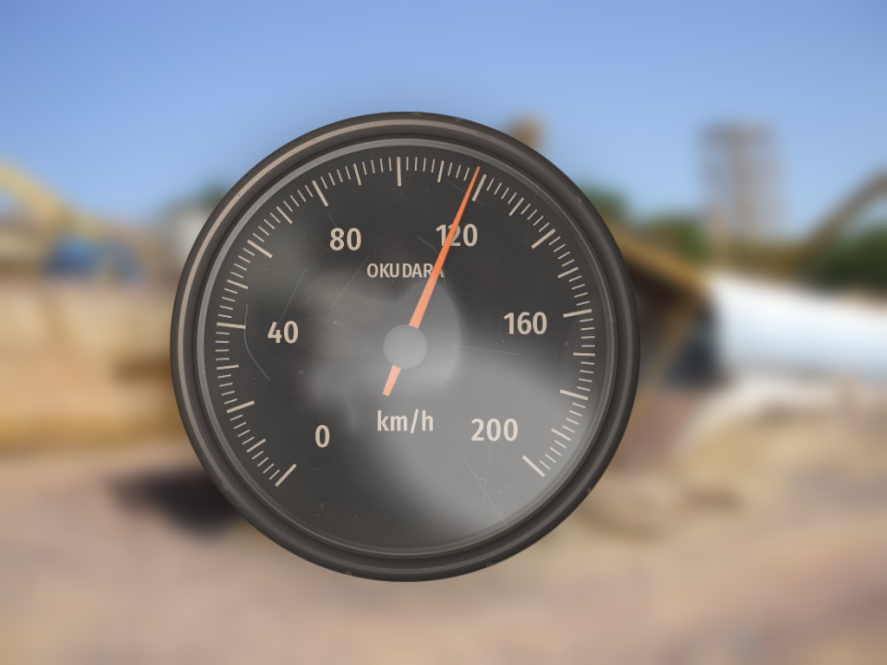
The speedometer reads 118
